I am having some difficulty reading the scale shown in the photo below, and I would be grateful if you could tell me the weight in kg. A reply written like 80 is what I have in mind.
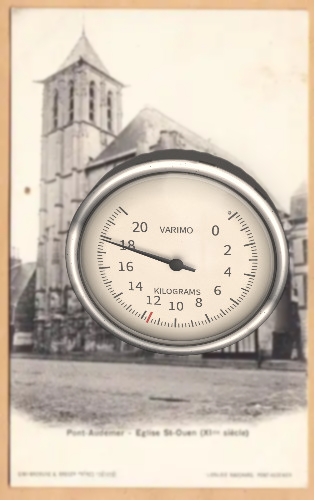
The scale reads 18
